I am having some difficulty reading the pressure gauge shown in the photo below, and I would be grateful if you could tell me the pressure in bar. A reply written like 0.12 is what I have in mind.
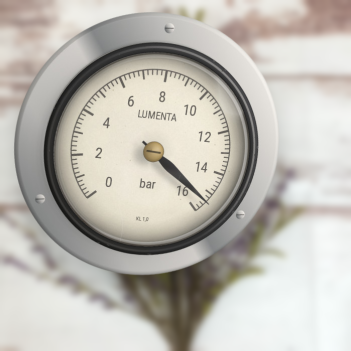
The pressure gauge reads 15.4
